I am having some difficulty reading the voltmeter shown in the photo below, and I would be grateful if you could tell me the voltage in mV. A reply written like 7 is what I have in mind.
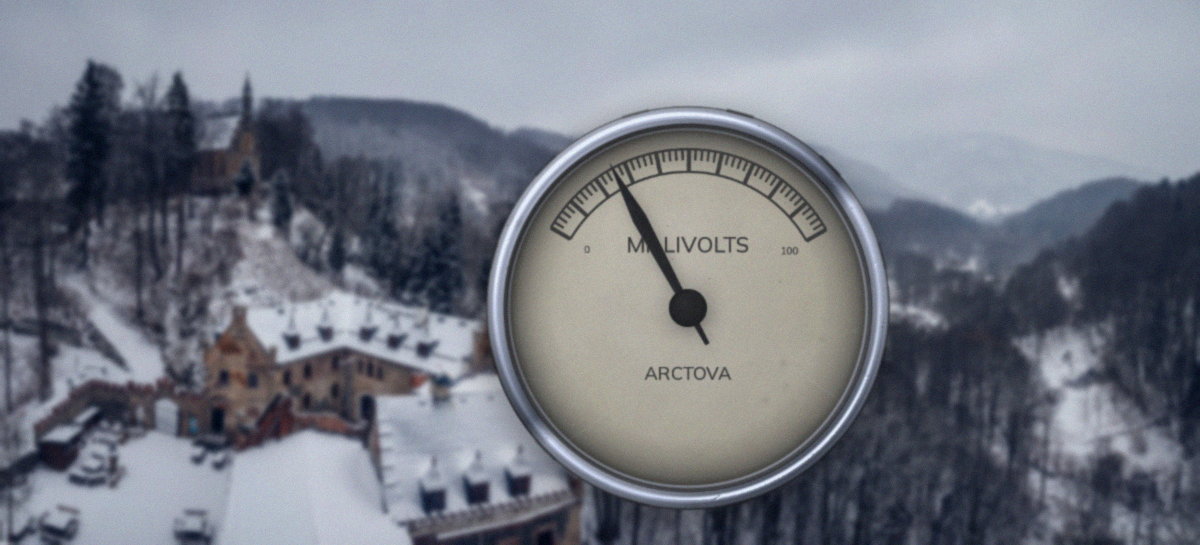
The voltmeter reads 26
